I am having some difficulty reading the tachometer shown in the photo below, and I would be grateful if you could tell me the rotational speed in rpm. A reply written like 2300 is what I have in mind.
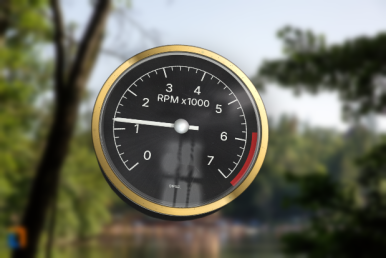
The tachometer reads 1200
